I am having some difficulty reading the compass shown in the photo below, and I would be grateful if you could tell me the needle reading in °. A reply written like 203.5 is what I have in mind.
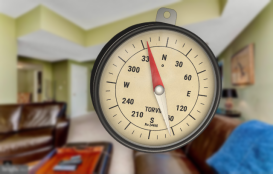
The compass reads 335
